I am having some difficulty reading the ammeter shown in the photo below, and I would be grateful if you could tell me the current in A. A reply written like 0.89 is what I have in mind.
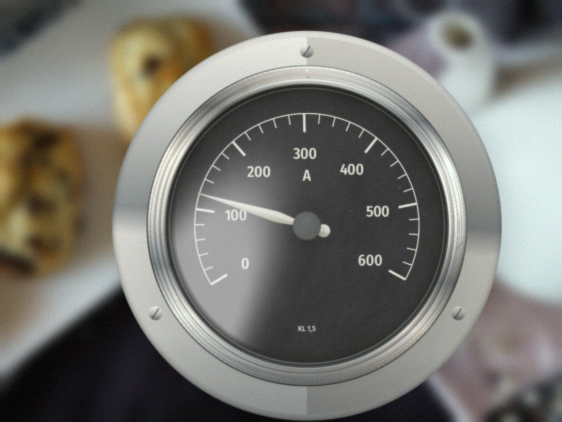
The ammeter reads 120
